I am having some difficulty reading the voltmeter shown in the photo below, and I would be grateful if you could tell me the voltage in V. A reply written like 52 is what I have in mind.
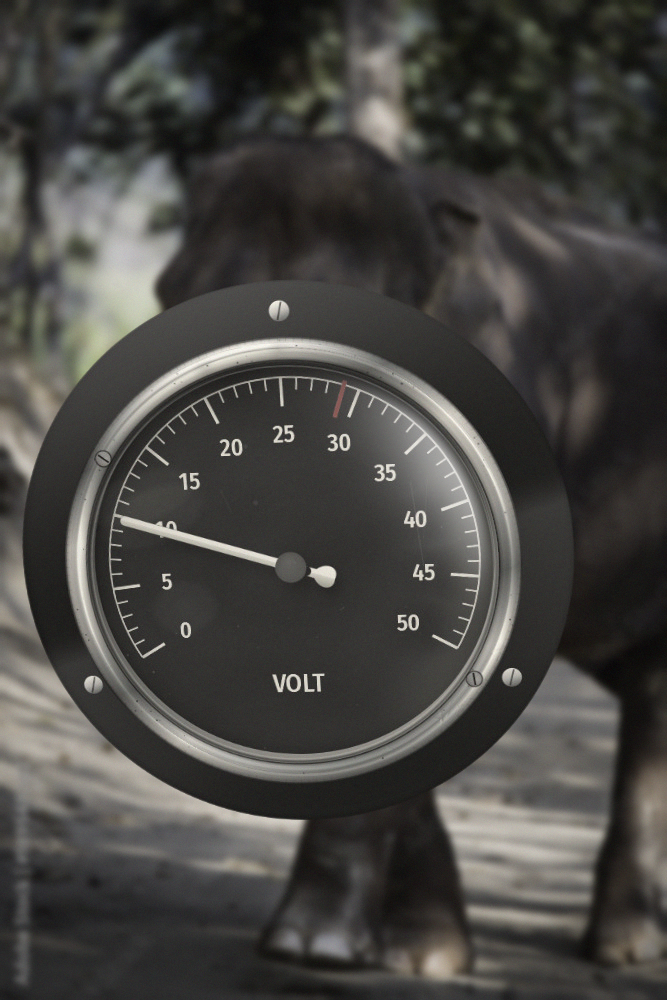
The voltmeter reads 10
